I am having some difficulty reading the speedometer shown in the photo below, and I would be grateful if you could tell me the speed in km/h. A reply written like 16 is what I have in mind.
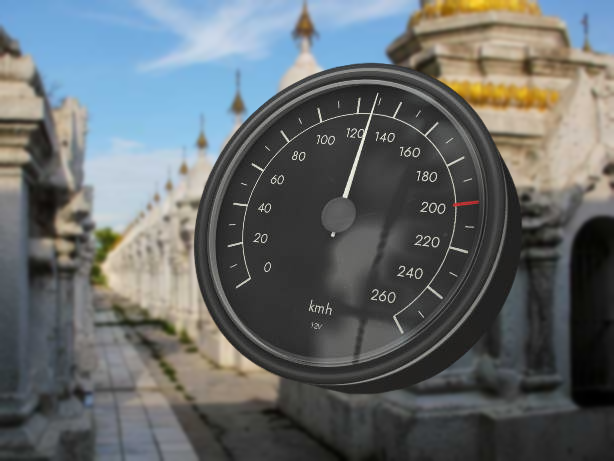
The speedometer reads 130
